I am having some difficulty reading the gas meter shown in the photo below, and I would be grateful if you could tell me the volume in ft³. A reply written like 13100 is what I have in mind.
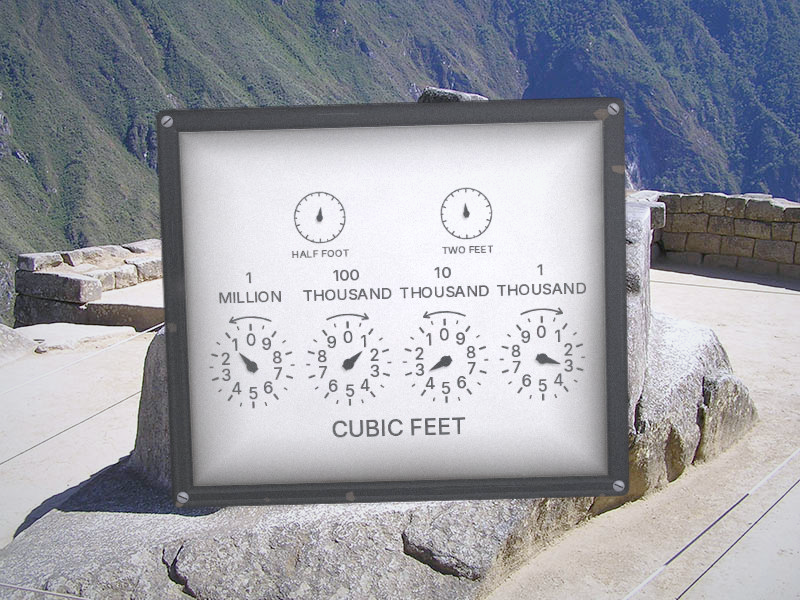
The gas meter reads 113300
